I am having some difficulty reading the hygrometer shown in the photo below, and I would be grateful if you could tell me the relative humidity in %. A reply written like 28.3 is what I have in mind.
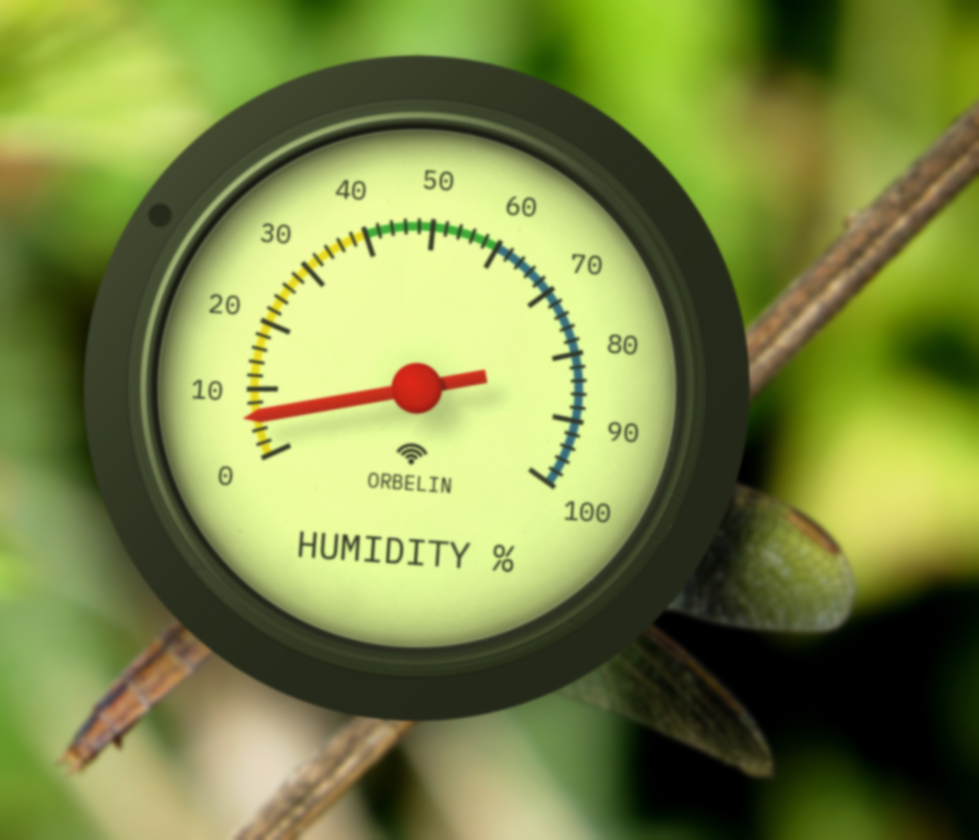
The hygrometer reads 6
